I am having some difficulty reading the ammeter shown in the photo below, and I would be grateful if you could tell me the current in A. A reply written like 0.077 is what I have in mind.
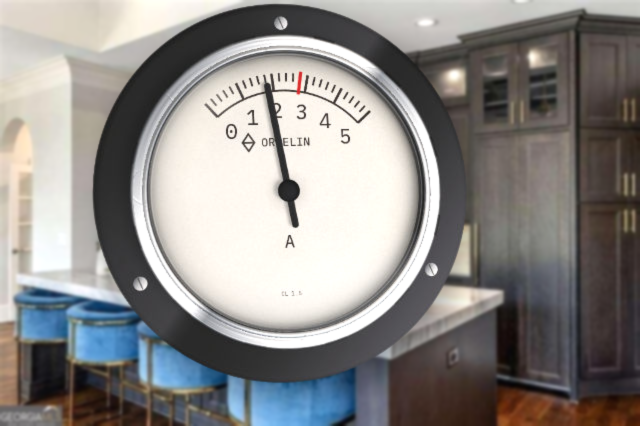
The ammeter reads 1.8
